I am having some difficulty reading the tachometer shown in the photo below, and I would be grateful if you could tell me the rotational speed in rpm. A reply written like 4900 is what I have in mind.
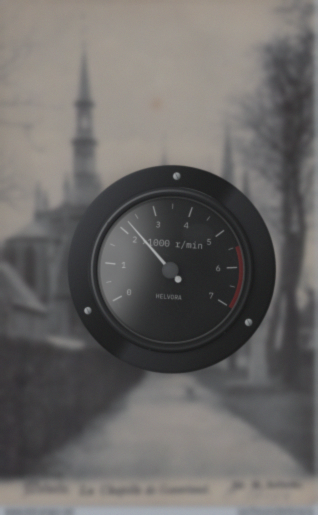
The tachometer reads 2250
